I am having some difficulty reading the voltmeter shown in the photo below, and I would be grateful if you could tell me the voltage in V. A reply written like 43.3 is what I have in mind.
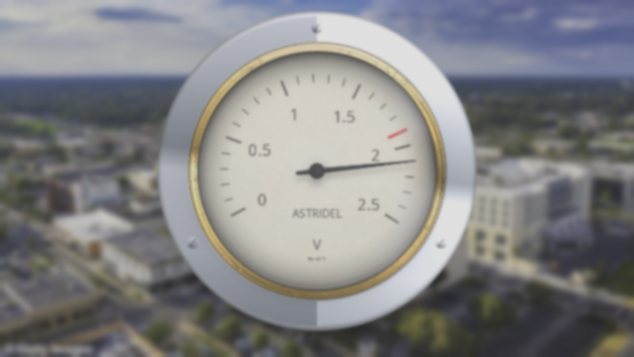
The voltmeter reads 2.1
